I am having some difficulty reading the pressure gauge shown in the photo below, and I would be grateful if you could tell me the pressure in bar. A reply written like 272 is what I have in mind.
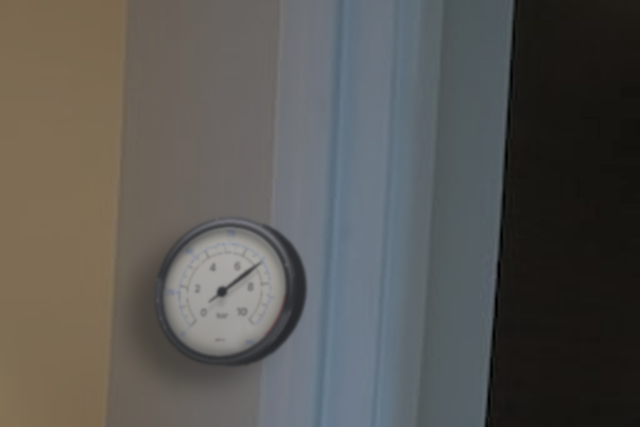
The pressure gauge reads 7
